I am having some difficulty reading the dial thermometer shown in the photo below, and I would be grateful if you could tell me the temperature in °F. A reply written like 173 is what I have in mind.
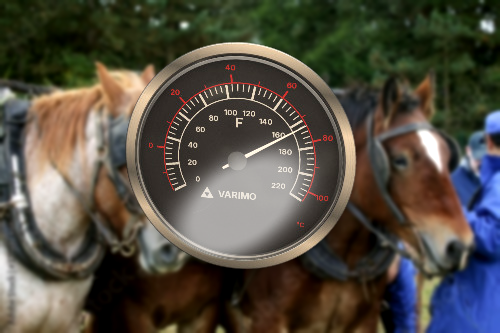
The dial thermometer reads 164
